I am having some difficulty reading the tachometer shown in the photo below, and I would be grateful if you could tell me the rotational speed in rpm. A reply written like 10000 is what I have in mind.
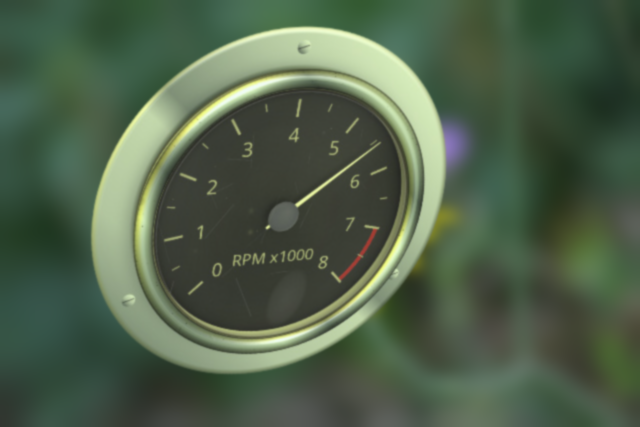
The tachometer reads 5500
